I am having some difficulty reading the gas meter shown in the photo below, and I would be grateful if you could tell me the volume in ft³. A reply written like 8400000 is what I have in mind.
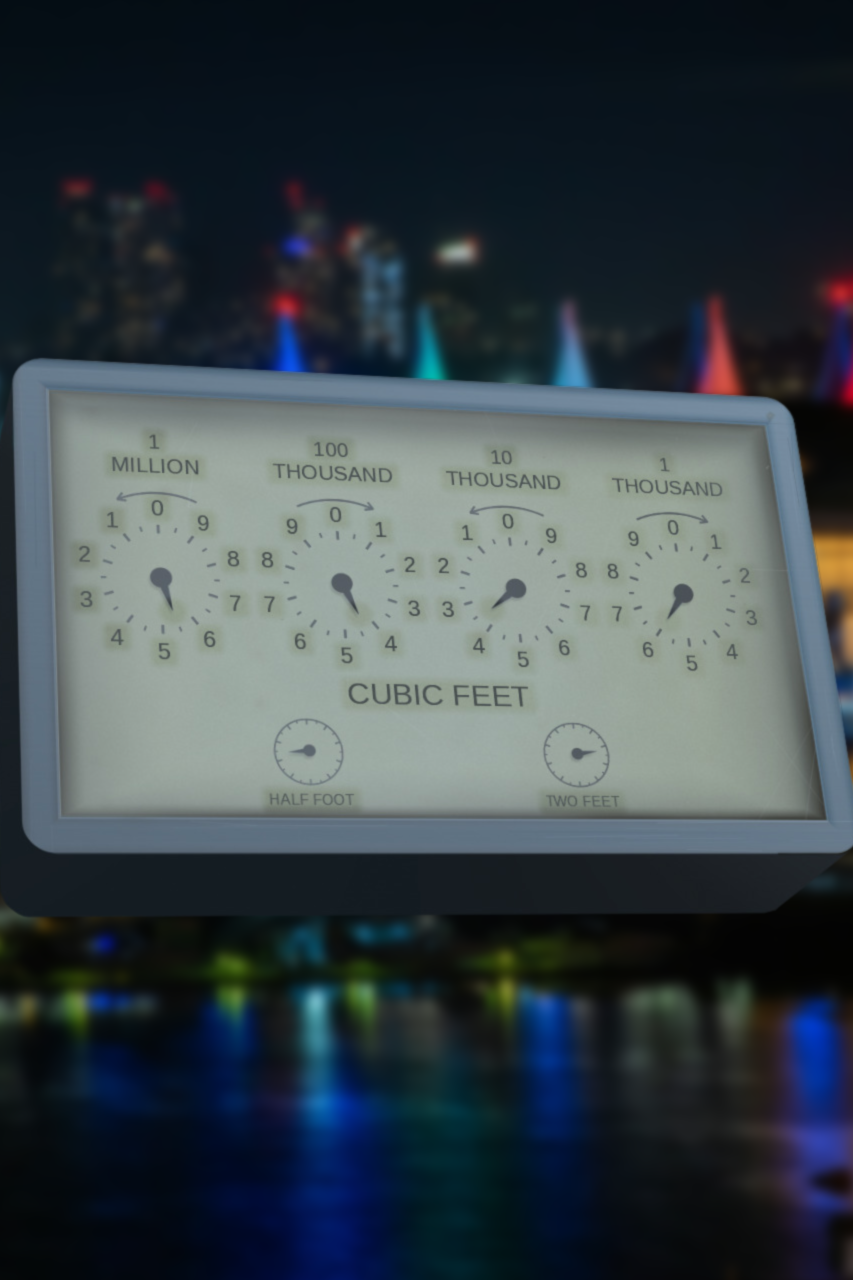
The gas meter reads 543600
